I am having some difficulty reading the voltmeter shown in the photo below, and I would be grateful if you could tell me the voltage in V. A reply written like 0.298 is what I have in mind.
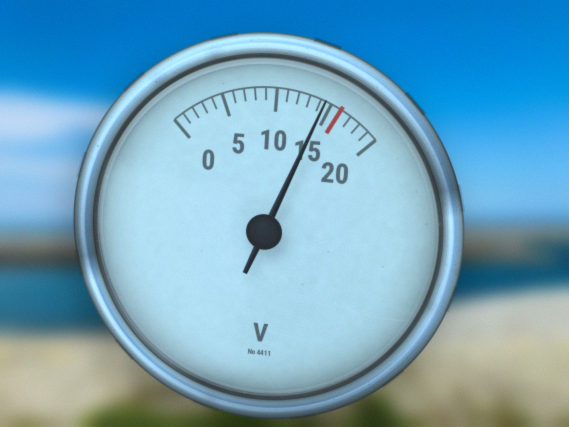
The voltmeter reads 14.5
